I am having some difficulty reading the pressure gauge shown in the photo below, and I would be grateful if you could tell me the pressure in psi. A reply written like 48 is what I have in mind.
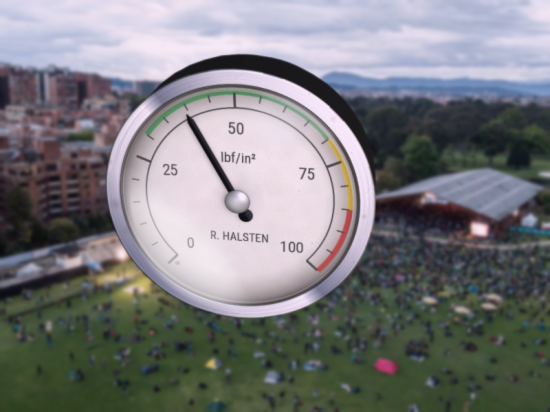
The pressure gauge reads 40
